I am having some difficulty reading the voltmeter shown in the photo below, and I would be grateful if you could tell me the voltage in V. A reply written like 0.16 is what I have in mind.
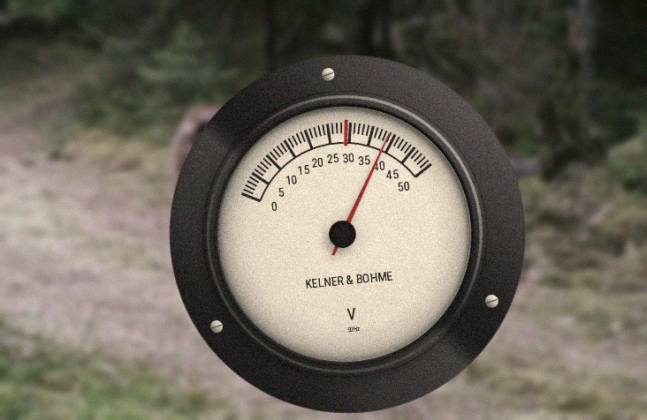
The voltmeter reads 39
